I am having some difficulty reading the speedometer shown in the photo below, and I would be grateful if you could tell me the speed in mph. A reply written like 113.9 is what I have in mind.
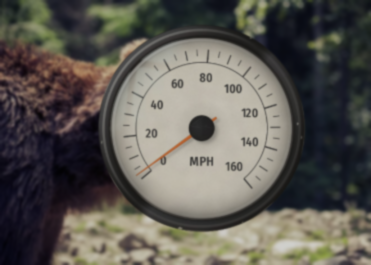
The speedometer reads 2.5
